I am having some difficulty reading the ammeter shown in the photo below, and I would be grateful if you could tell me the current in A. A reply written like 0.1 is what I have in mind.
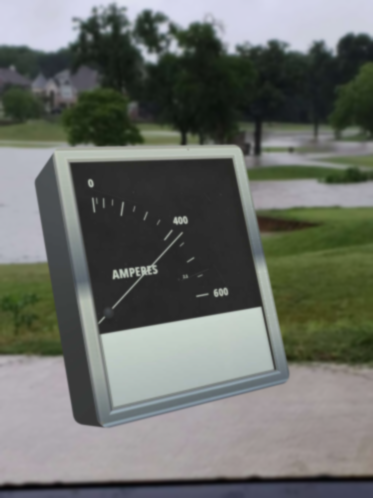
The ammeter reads 425
